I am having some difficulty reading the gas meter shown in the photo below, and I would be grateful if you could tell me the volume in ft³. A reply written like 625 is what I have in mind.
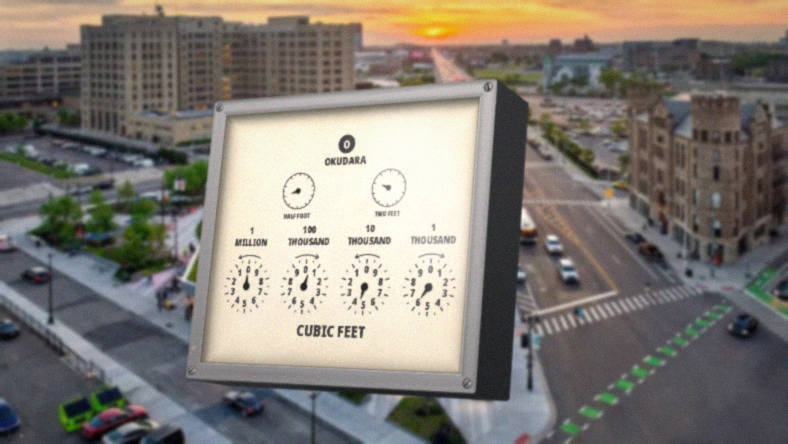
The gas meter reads 4600
